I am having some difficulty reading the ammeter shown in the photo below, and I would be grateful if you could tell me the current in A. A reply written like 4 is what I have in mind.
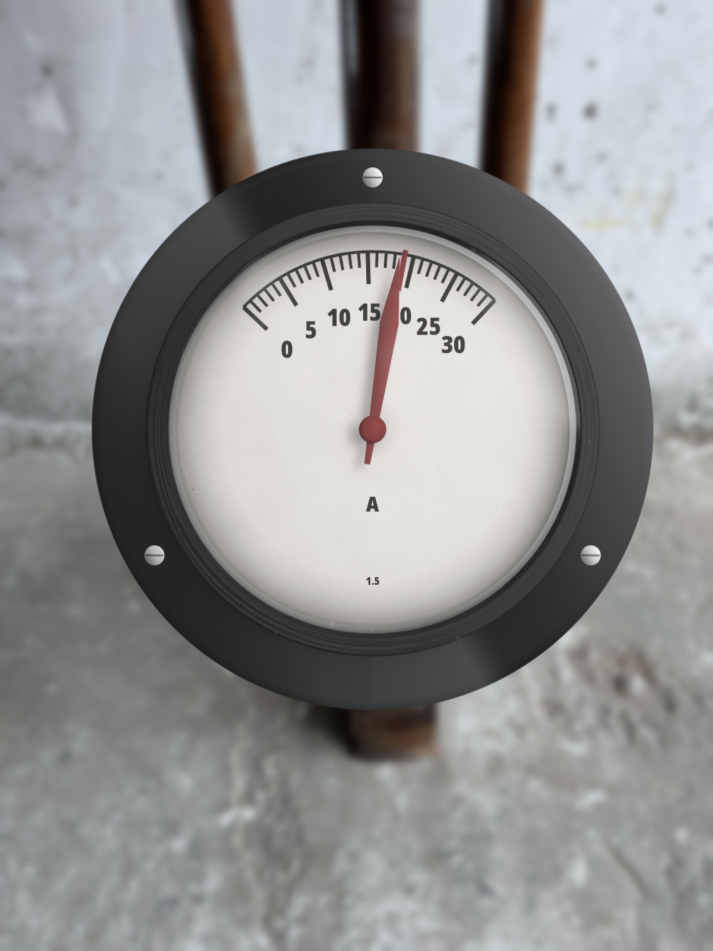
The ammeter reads 18.5
